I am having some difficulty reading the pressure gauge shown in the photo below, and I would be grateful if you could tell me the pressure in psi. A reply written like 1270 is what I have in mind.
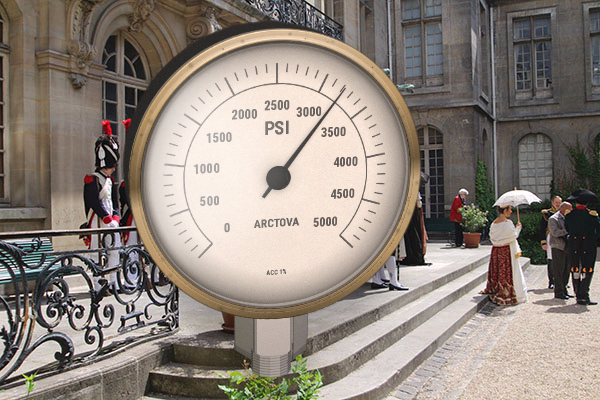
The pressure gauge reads 3200
